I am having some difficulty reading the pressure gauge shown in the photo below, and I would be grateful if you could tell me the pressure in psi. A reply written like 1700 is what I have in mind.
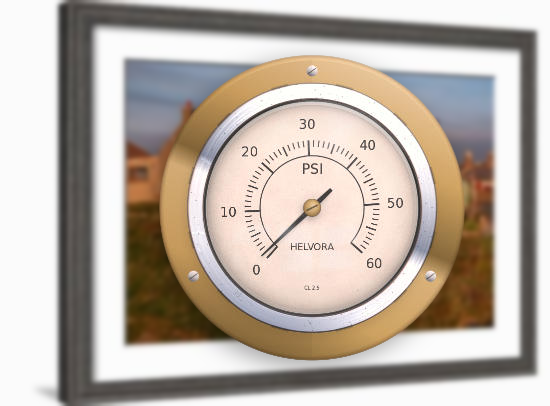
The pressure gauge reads 1
